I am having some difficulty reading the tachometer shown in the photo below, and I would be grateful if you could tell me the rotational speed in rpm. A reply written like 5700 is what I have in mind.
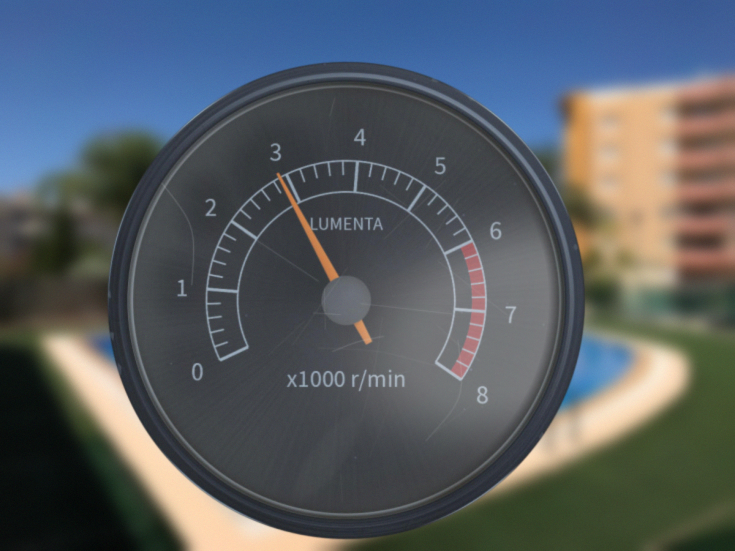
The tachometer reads 2900
